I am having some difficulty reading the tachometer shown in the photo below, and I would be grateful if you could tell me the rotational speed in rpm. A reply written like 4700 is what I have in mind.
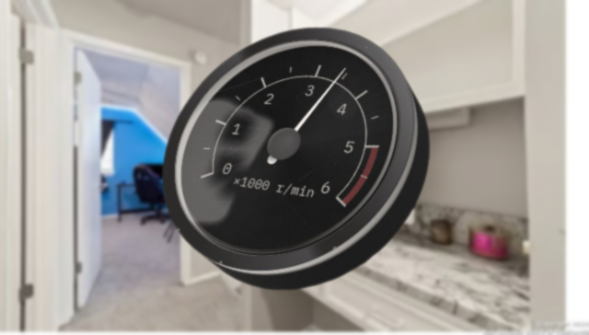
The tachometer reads 3500
